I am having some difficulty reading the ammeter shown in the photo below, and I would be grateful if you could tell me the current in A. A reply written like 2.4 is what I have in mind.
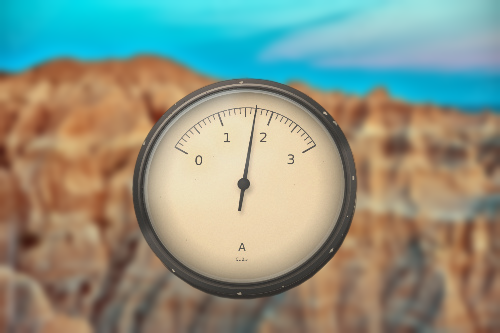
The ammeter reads 1.7
